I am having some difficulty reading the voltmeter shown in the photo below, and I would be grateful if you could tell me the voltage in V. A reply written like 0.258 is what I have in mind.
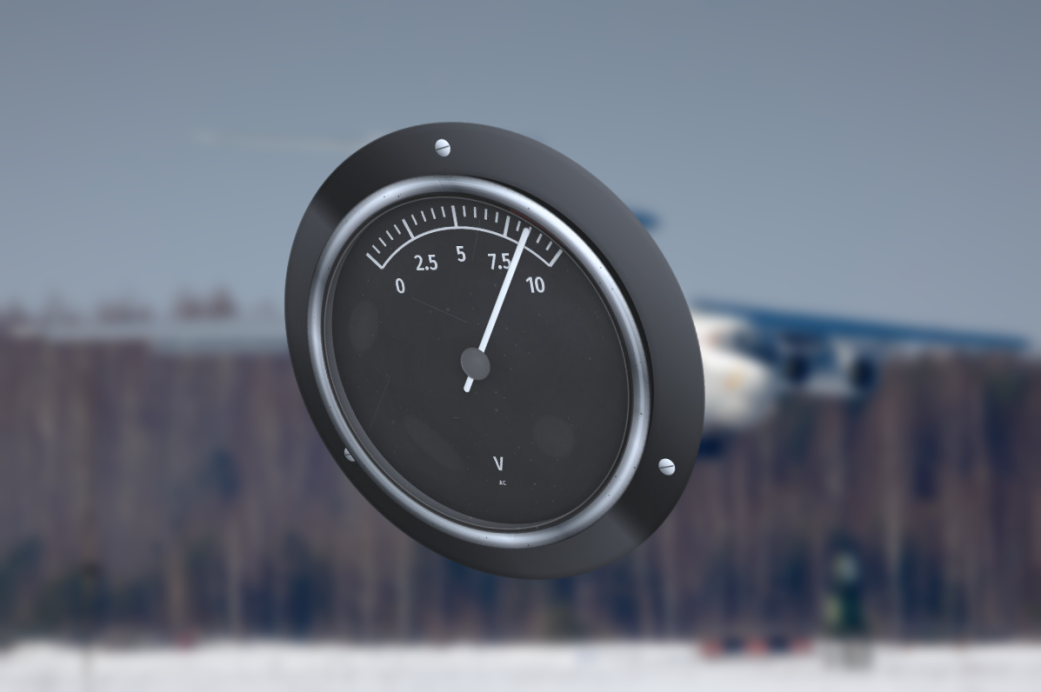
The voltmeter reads 8.5
